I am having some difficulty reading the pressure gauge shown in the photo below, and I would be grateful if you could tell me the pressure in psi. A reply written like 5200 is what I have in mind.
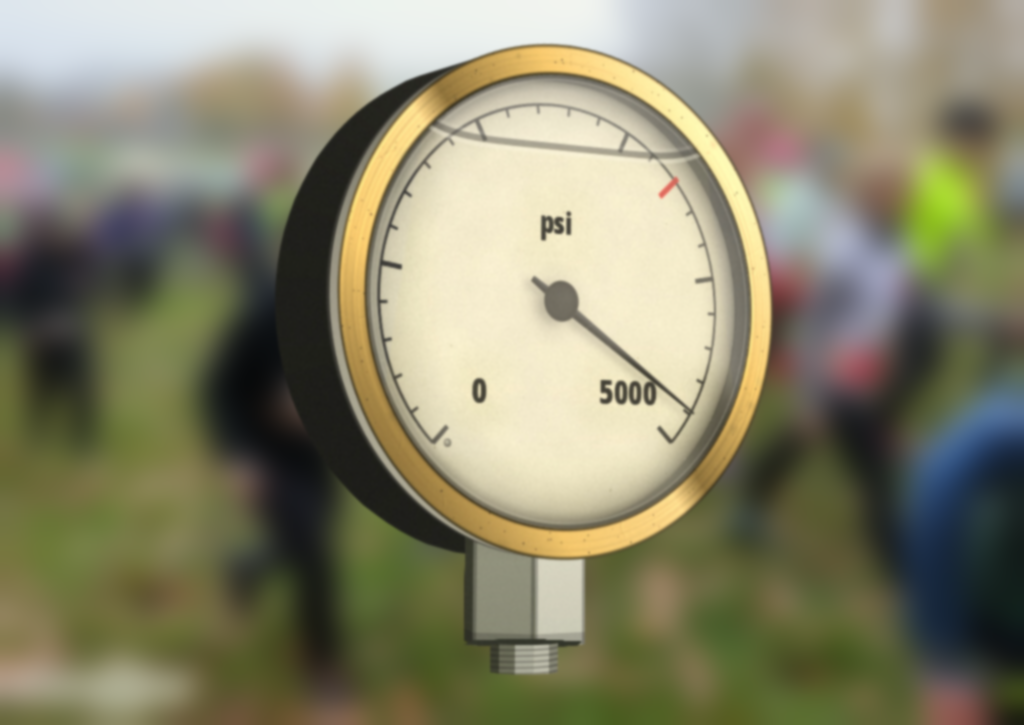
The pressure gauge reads 4800
